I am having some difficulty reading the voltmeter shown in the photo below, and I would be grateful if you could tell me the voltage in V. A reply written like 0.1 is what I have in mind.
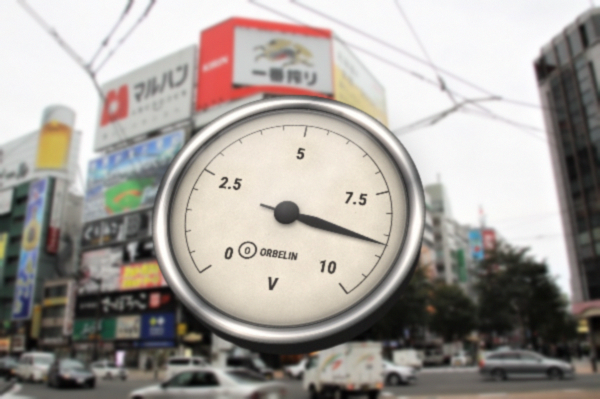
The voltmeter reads 8.75
